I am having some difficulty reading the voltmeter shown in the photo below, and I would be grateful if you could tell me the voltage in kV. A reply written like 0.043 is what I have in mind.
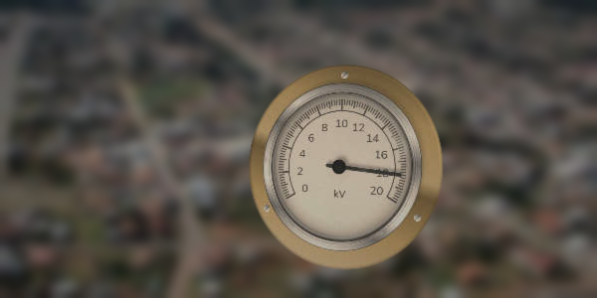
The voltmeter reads 18
